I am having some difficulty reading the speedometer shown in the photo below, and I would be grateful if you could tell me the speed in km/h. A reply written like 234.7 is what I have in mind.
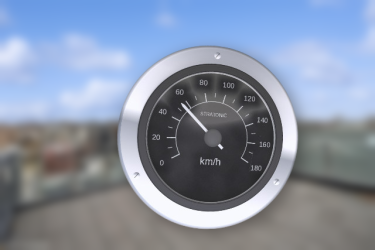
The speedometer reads 55
